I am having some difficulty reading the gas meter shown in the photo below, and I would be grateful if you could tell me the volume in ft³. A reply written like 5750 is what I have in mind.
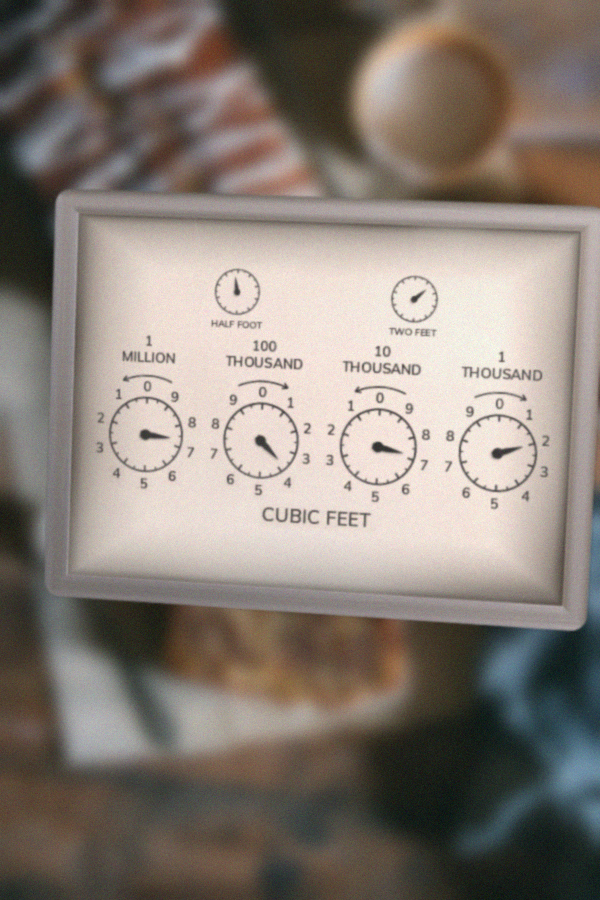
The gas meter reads 737200
